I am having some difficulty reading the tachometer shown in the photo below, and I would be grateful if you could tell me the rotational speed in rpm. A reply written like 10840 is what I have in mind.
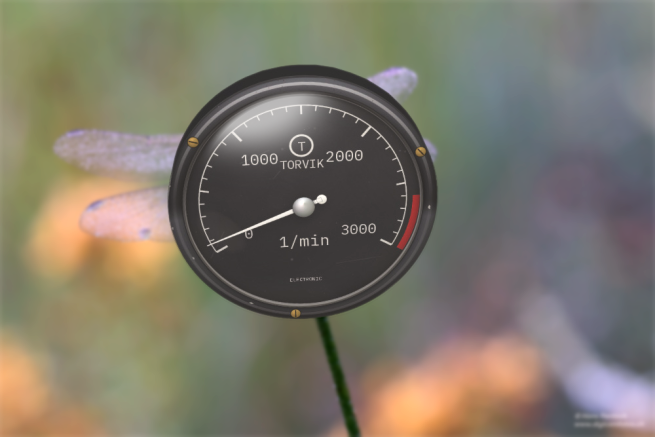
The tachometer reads 100
